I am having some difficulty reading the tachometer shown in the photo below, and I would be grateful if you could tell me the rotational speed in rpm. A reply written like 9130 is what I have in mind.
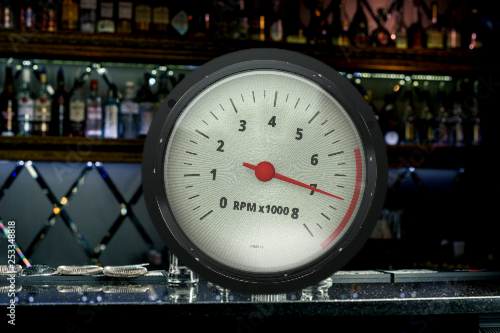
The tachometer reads 7000
